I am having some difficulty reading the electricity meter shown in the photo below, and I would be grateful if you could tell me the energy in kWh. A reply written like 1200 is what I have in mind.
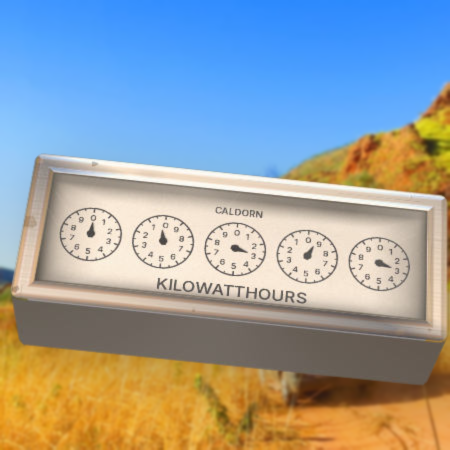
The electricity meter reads 293
